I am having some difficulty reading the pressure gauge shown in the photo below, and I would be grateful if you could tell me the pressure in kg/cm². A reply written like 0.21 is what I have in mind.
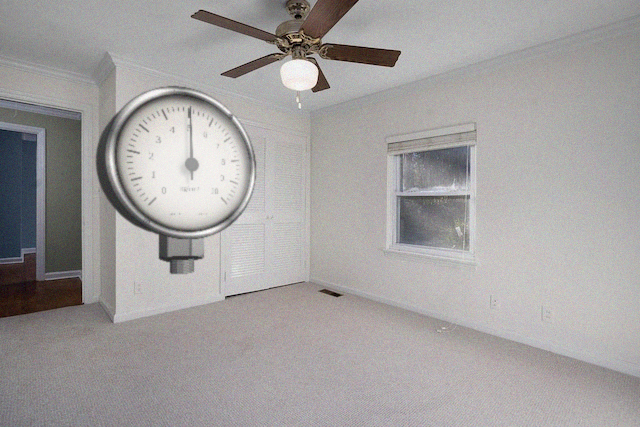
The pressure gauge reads 5
